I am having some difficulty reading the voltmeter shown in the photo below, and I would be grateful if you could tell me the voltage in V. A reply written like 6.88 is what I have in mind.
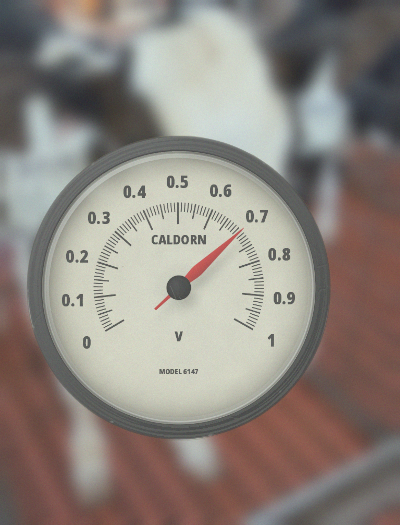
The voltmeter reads 0.7
